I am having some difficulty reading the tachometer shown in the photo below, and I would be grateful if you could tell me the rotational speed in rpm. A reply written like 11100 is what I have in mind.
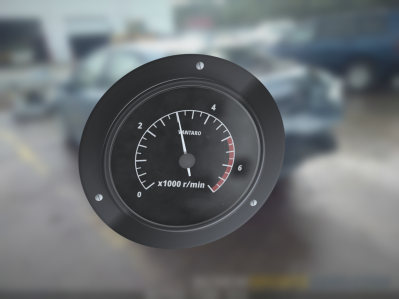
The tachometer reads 3000
